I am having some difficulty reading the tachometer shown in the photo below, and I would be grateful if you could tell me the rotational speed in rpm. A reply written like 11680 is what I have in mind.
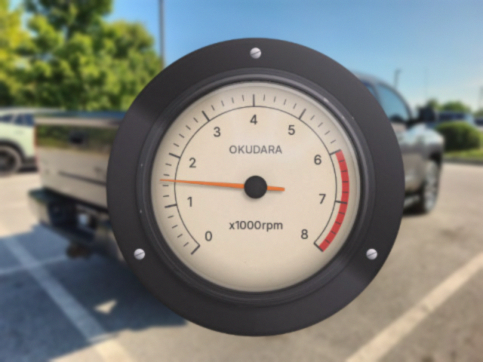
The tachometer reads 1500
